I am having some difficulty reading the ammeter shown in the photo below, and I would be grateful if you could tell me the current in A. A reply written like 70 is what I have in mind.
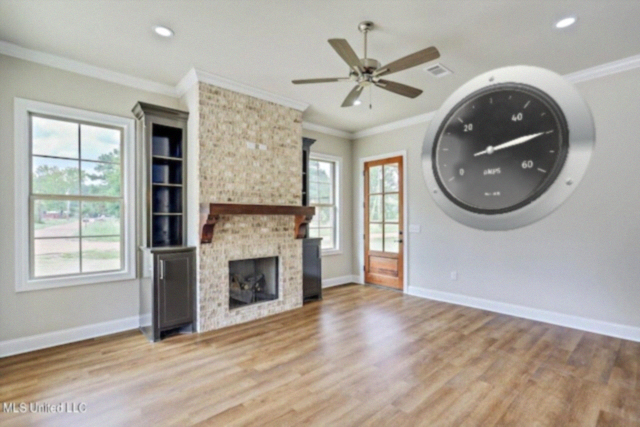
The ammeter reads 50
